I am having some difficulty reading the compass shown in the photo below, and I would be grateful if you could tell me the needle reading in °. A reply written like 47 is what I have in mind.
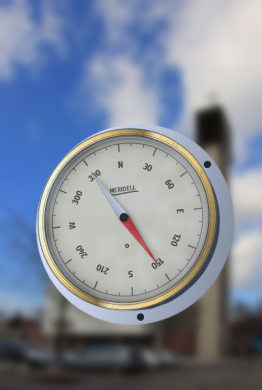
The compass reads 150
